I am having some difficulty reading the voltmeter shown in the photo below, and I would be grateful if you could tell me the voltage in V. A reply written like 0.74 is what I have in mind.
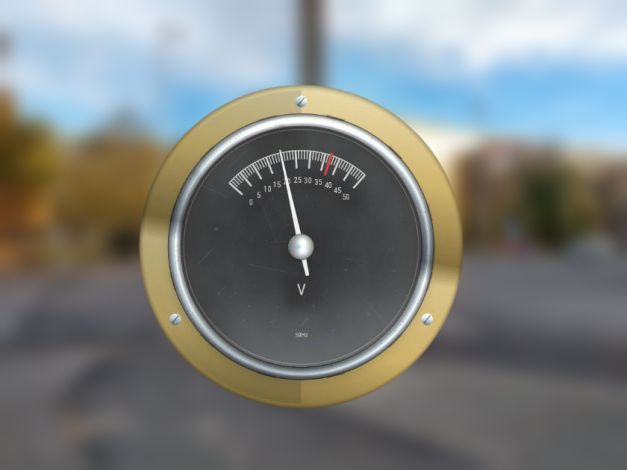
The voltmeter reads 20
